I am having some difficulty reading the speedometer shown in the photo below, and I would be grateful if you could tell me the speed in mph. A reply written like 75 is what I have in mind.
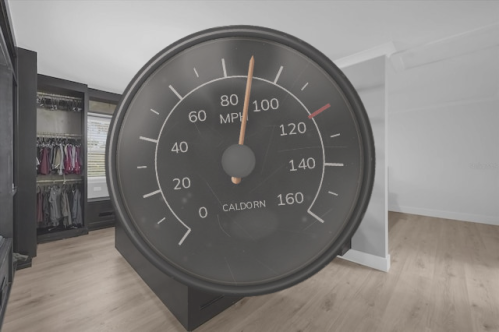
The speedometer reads 90
